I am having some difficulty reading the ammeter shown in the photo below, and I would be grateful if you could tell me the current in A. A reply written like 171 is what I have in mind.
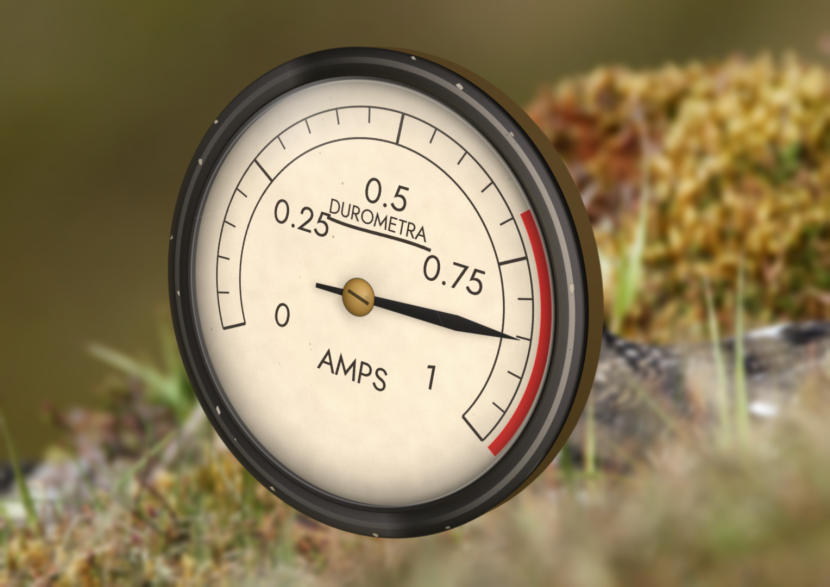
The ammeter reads 0.85
